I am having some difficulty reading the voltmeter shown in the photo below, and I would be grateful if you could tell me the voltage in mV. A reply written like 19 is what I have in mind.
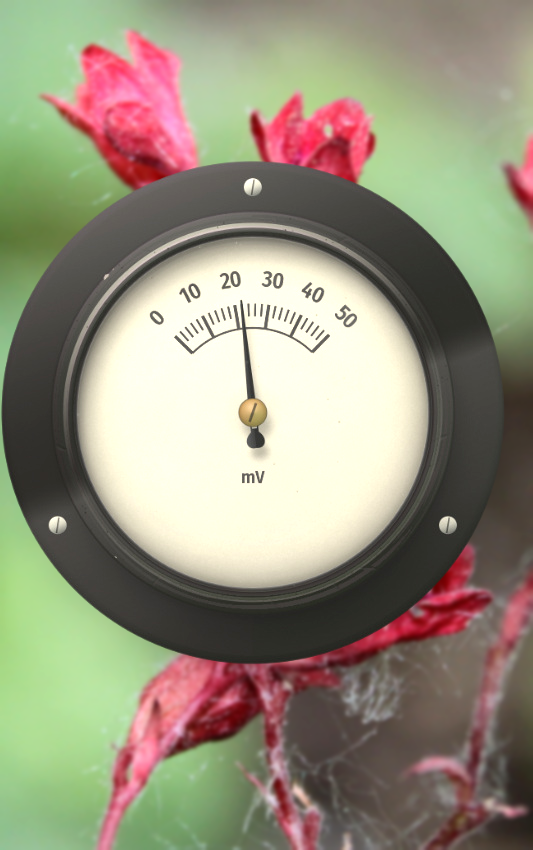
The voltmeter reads 22
